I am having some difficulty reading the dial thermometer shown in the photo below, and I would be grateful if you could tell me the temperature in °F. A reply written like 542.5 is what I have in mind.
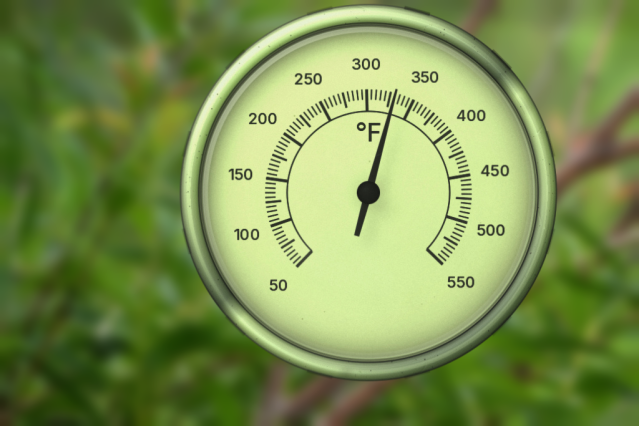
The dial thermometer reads 330
